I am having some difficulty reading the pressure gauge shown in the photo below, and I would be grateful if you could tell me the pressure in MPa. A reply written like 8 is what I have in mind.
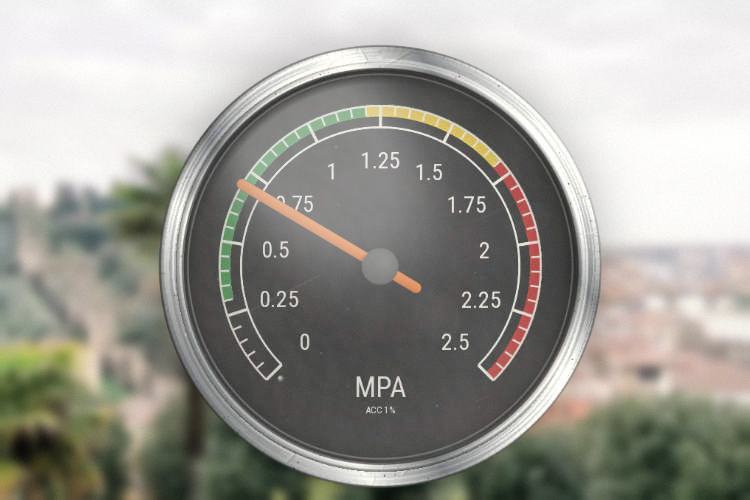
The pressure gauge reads 0.7
